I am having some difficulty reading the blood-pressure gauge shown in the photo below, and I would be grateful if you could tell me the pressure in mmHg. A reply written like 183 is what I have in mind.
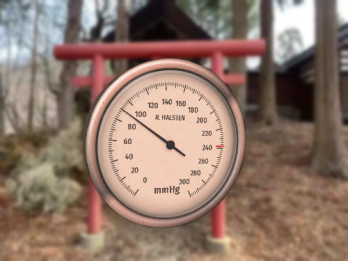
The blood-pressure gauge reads 90
